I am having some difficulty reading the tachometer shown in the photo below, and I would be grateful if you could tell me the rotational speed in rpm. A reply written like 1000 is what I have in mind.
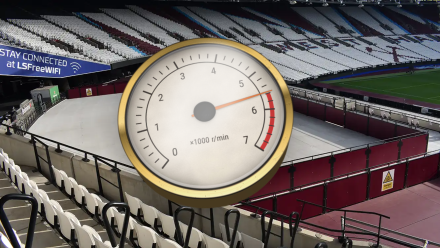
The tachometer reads 5600
